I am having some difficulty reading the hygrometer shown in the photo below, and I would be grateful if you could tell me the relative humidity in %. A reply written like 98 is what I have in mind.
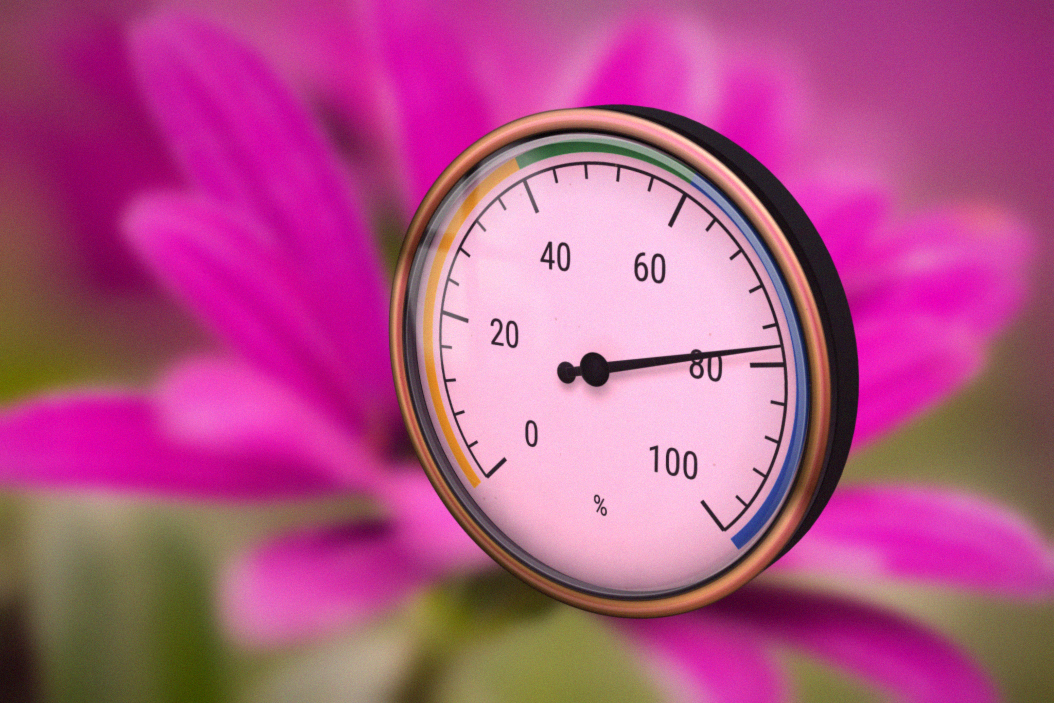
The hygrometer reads 78
